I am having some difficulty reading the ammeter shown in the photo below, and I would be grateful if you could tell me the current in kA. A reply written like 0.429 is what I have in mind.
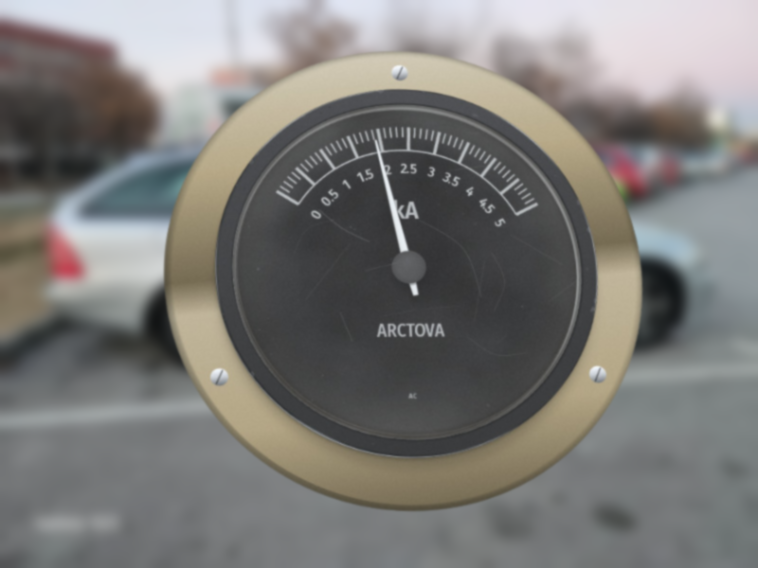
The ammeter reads 1.9
